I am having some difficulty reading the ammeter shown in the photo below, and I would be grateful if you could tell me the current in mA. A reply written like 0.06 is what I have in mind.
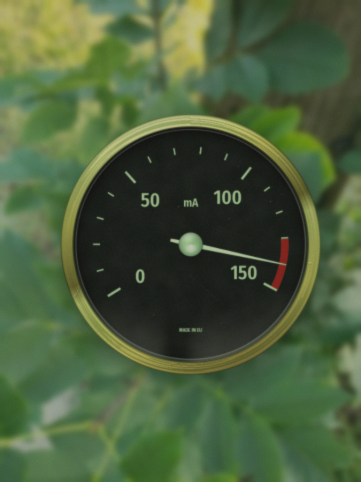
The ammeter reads 140
